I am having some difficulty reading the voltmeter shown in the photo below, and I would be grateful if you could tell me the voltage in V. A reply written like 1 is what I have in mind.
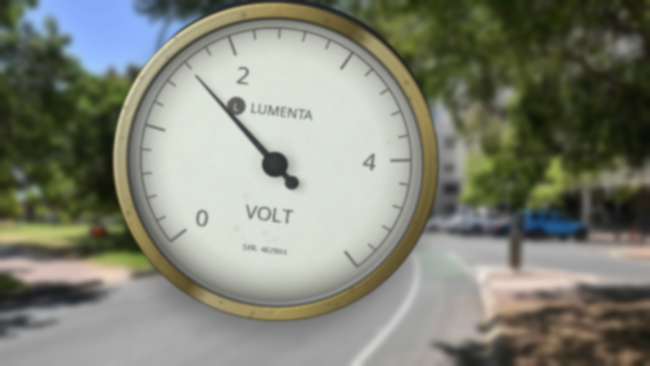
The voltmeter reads 1.6
